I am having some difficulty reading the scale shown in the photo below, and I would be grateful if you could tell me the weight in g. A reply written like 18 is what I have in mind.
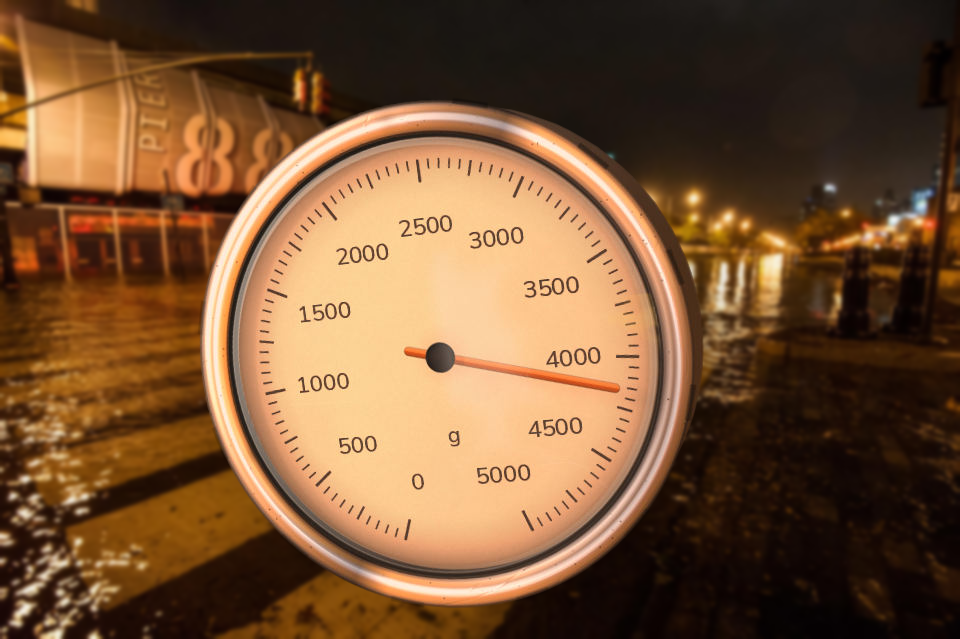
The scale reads 4150
